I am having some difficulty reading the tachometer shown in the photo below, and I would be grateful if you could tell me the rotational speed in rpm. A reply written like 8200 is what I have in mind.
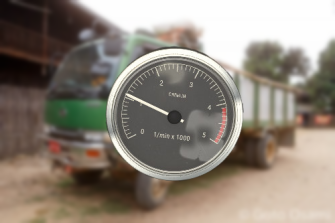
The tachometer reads 1100
